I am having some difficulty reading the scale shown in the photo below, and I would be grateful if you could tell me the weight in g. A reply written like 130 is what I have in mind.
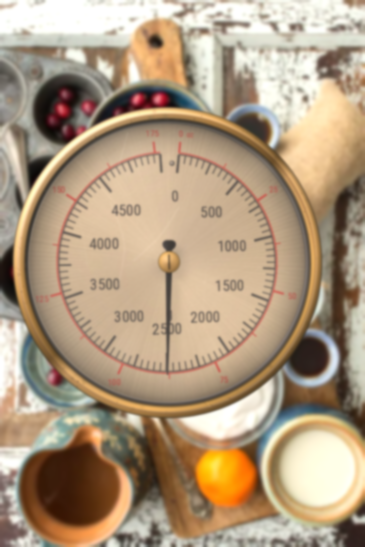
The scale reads 2500
